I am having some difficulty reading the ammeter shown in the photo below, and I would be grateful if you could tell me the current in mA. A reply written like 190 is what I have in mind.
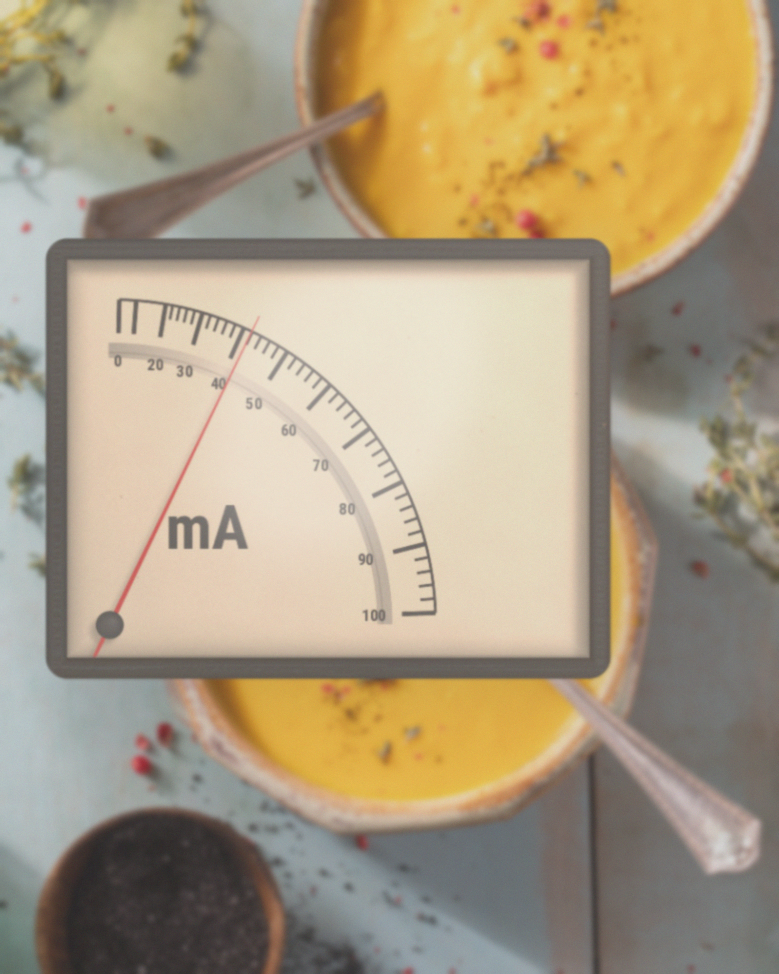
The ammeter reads 42
